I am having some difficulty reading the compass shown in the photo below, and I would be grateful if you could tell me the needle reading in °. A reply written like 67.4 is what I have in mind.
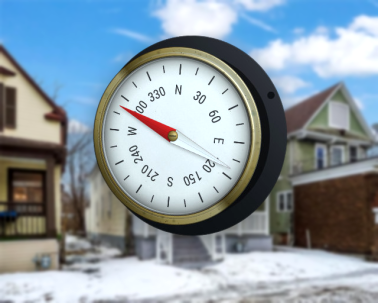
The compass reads 292.5
